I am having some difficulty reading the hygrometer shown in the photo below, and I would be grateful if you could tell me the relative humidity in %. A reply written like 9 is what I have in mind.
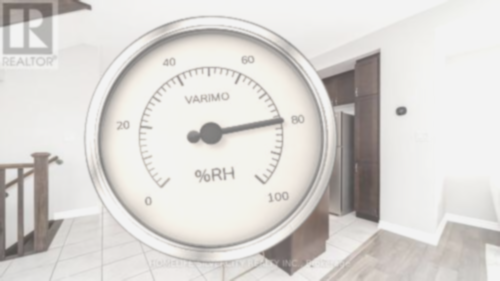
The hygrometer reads 80
